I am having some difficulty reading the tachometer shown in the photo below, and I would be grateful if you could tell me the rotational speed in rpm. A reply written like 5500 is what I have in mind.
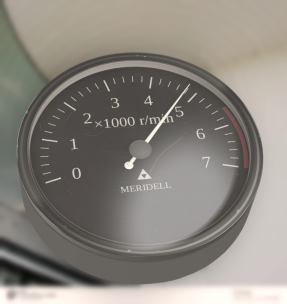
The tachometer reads 4800
